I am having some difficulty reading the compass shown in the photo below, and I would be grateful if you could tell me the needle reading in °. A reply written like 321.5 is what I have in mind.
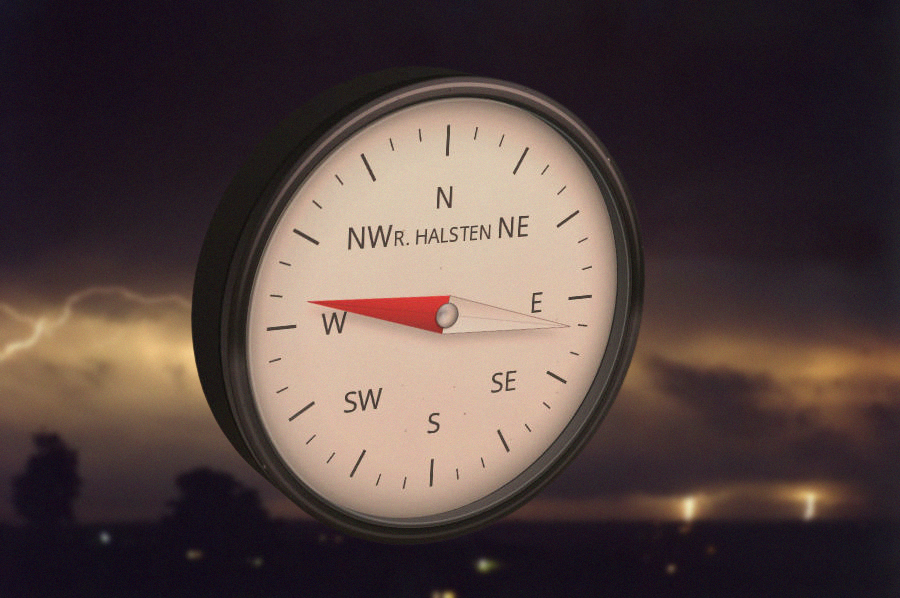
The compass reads 280
